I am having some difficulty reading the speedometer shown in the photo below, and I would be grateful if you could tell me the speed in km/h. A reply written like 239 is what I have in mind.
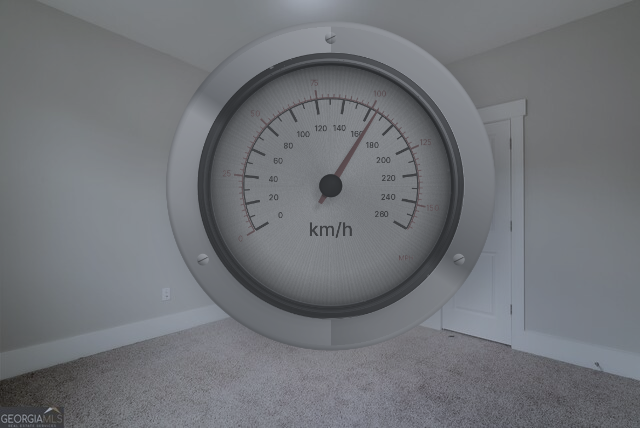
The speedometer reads 165
